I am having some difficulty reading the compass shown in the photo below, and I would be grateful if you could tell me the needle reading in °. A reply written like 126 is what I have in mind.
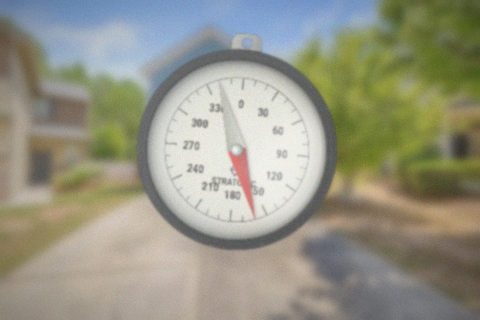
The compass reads 160
